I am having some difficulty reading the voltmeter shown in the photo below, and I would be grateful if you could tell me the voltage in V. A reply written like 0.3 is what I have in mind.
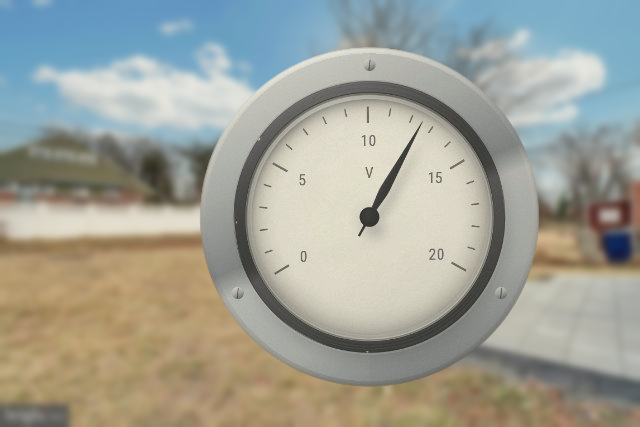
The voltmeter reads 12.5
